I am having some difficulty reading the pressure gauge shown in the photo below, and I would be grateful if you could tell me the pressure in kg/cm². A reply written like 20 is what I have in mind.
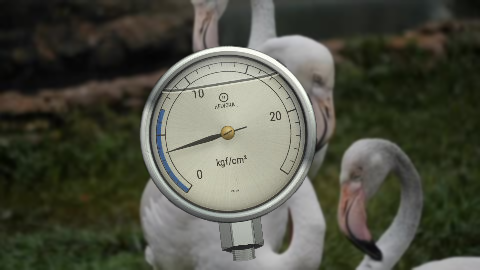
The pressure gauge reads 3.5
